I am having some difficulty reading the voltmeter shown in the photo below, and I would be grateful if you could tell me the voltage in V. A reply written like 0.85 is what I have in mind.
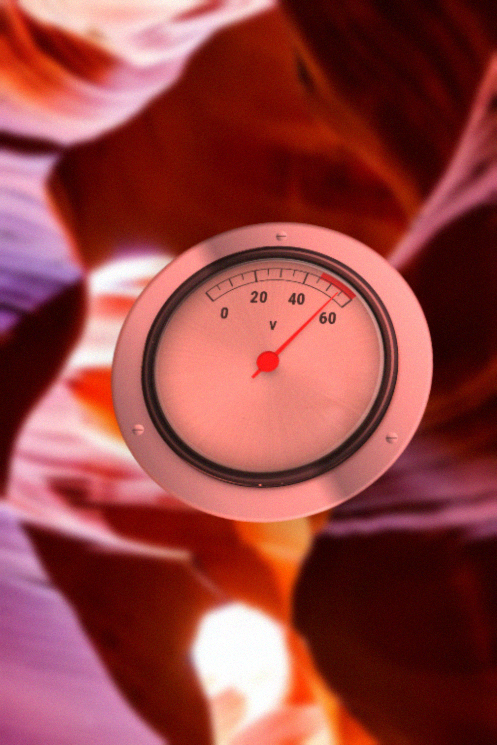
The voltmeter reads 55
